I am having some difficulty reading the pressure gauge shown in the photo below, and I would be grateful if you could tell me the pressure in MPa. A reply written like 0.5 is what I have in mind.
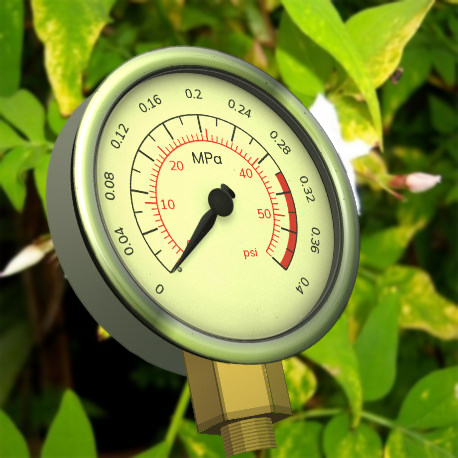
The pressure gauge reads 0
